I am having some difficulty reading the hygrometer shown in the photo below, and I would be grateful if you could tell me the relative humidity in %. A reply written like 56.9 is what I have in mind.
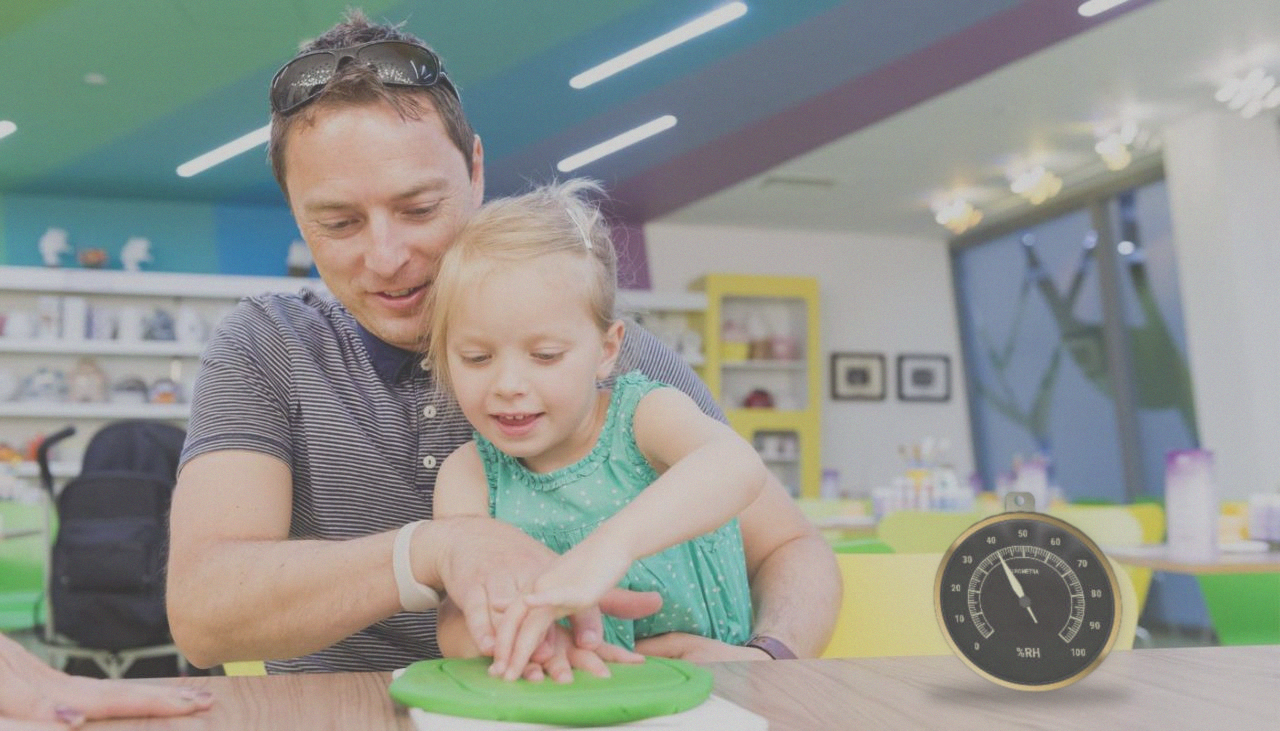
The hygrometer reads 40
